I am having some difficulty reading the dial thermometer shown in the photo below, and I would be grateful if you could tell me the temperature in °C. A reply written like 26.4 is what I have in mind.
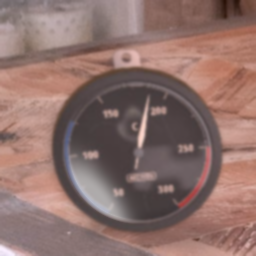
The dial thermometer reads 187.5
